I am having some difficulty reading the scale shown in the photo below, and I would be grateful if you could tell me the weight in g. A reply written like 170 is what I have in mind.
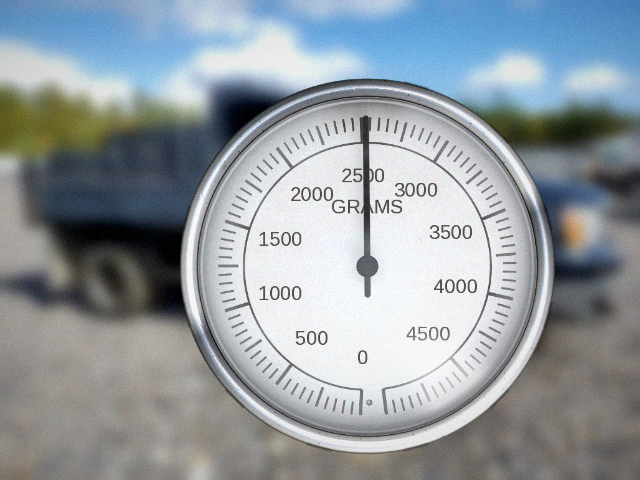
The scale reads 2525
